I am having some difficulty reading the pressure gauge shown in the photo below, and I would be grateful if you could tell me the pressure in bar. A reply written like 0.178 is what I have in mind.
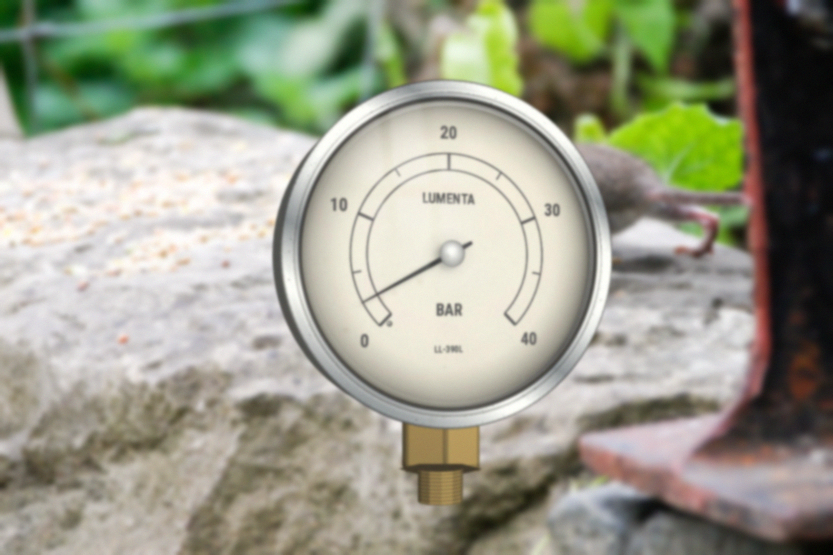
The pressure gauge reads 2.5
